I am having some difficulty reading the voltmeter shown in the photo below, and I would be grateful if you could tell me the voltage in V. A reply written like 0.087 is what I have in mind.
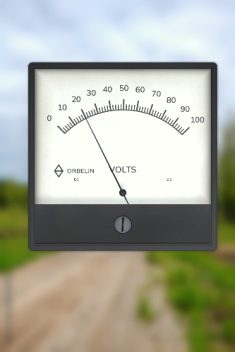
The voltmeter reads 20
